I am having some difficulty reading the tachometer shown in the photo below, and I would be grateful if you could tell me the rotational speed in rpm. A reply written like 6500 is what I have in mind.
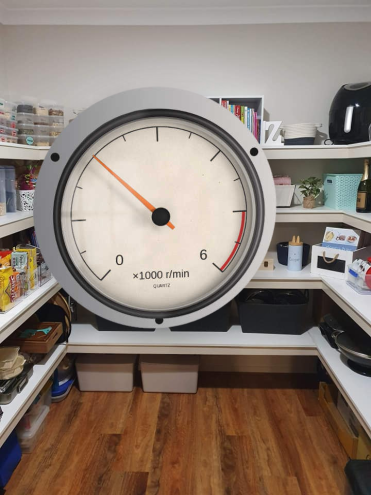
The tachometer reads 2000
